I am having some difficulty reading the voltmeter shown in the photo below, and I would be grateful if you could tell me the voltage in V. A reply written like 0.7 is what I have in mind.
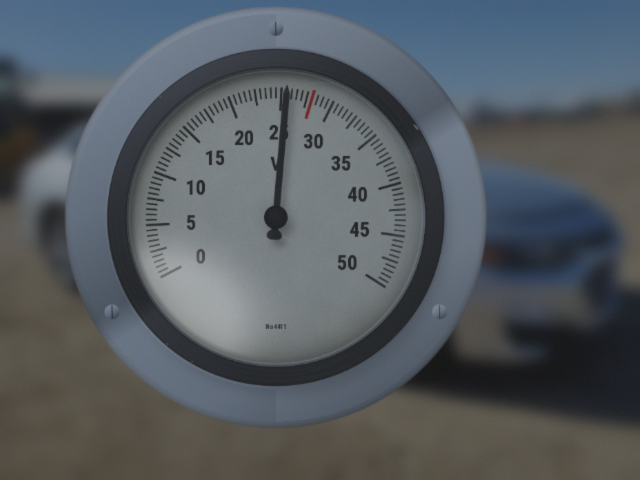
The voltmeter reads 25.5
